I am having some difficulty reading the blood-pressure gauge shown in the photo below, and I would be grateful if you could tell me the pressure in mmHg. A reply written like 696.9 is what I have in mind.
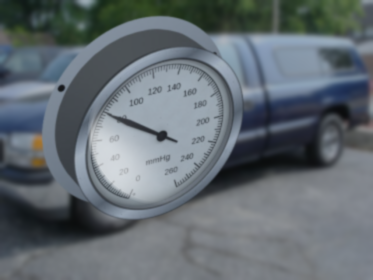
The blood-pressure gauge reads 80
